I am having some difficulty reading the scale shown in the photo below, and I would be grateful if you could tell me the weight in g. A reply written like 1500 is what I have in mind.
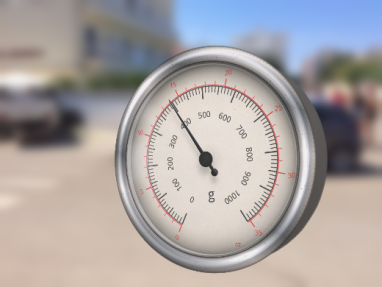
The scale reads 400
